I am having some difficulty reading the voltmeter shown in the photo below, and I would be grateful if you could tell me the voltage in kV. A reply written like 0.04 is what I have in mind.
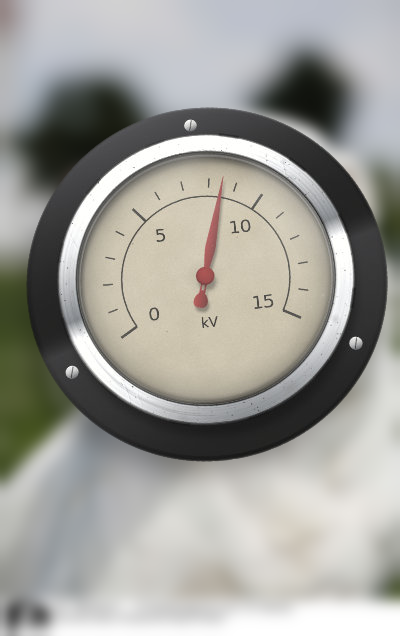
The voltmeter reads 8.5
